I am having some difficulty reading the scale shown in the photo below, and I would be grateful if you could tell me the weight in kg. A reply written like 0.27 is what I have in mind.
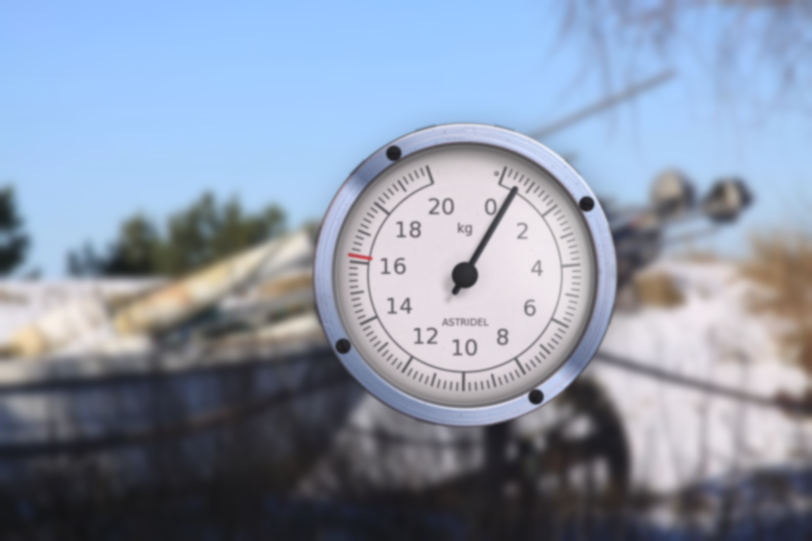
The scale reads 0.6
